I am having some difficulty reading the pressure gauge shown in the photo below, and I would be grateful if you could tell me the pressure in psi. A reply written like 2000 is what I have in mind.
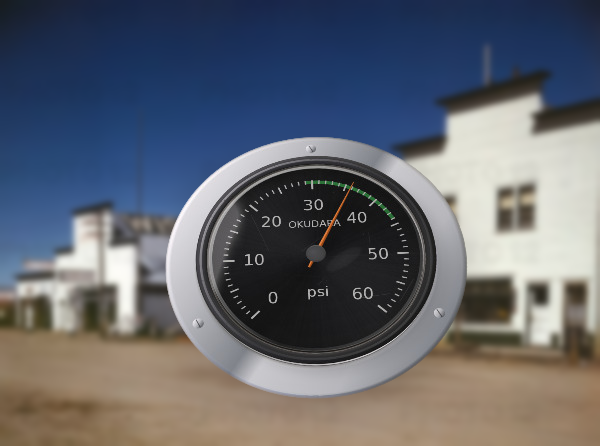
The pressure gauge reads 36
